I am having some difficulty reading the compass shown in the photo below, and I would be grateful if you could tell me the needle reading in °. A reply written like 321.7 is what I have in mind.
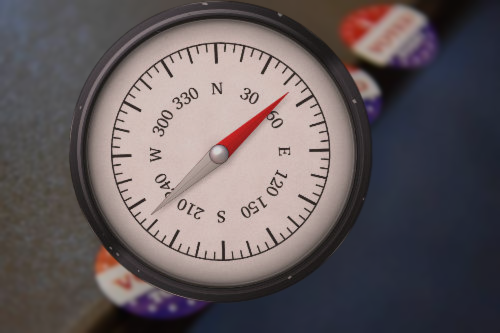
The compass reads 50
